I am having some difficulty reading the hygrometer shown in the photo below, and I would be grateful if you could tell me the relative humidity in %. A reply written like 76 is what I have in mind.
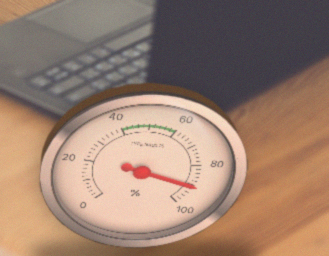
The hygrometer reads 90
